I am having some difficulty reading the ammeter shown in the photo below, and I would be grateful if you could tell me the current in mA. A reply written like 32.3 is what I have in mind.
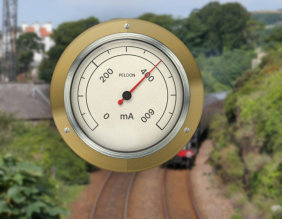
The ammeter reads 400
